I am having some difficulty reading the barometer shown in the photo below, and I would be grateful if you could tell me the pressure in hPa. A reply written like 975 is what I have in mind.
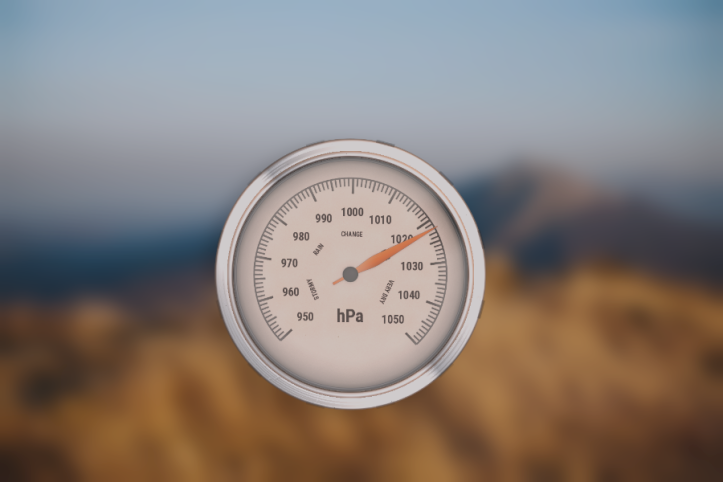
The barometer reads 1022
